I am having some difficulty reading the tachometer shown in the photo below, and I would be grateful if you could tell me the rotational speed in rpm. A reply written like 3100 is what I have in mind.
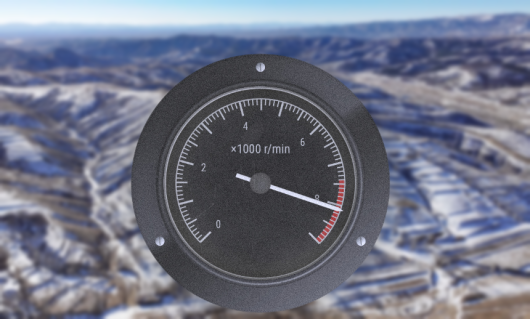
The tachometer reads 8100
